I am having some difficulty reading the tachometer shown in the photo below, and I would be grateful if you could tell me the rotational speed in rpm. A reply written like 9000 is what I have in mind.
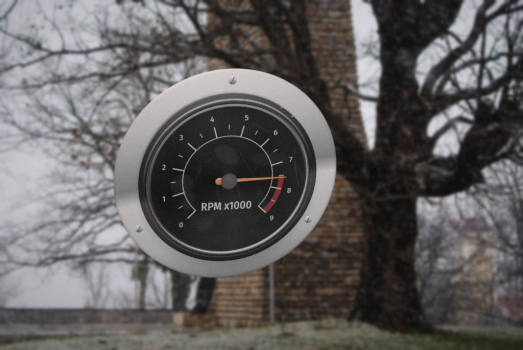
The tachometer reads 7500
